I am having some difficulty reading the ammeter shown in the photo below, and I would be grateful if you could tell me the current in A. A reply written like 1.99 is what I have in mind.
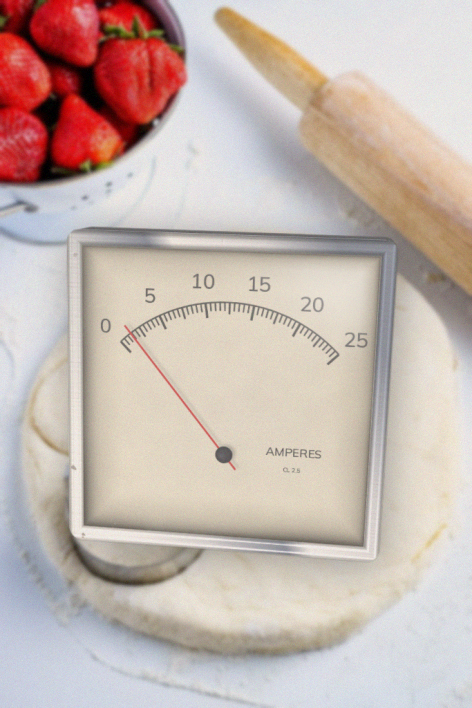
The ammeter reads 1.5
